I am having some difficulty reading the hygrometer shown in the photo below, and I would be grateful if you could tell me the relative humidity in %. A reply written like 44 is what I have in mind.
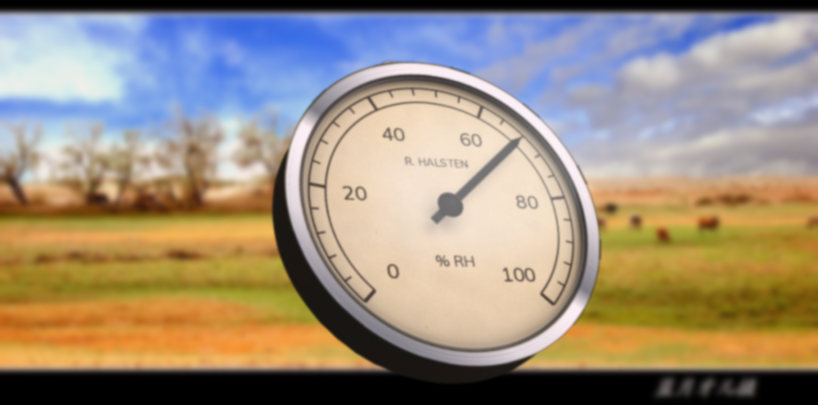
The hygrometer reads 68
